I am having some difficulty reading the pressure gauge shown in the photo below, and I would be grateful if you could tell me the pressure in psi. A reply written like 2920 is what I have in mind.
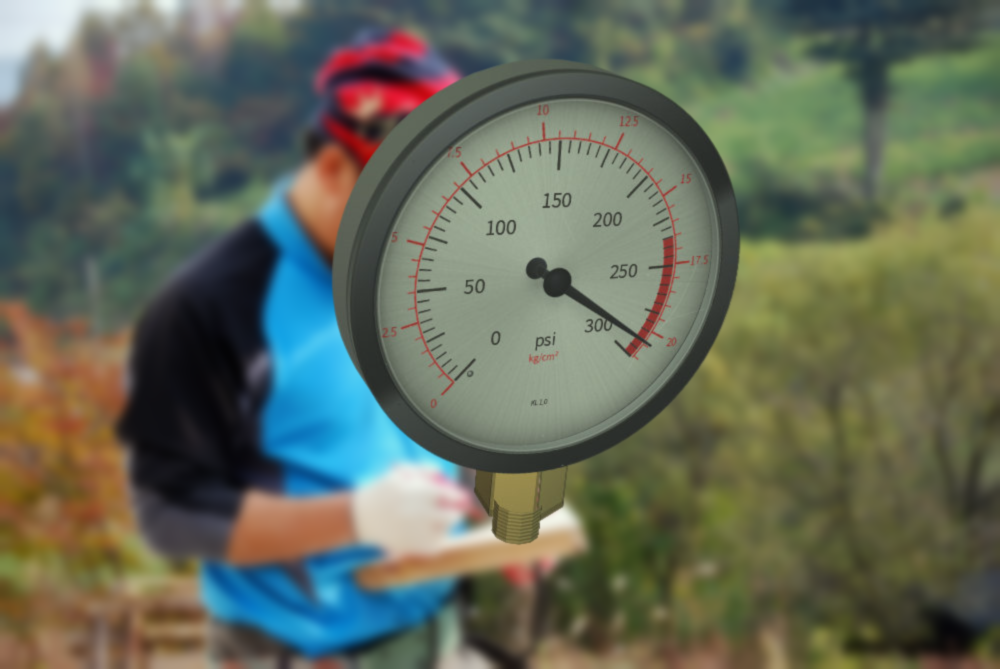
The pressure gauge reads 290
